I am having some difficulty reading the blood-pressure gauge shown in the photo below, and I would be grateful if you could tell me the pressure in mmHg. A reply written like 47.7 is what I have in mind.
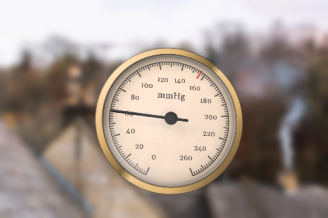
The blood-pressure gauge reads 60
